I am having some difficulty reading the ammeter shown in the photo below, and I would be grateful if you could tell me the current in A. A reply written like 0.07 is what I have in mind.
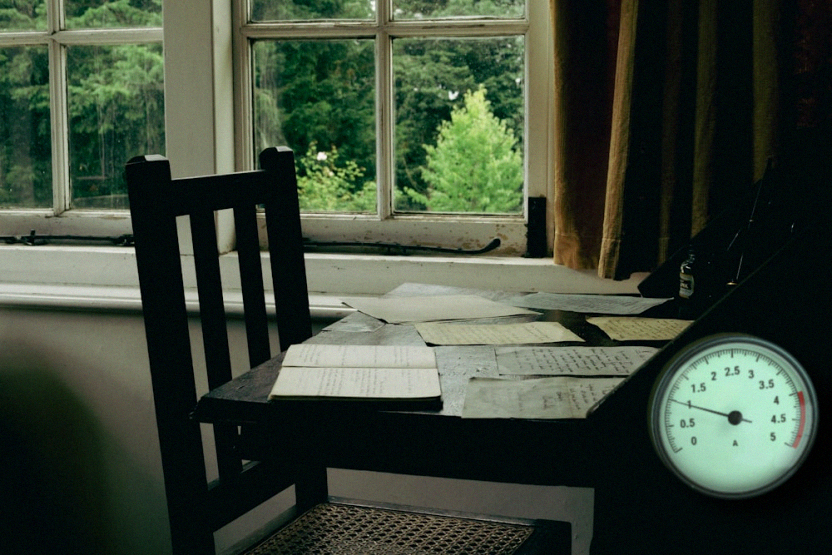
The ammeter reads 1
